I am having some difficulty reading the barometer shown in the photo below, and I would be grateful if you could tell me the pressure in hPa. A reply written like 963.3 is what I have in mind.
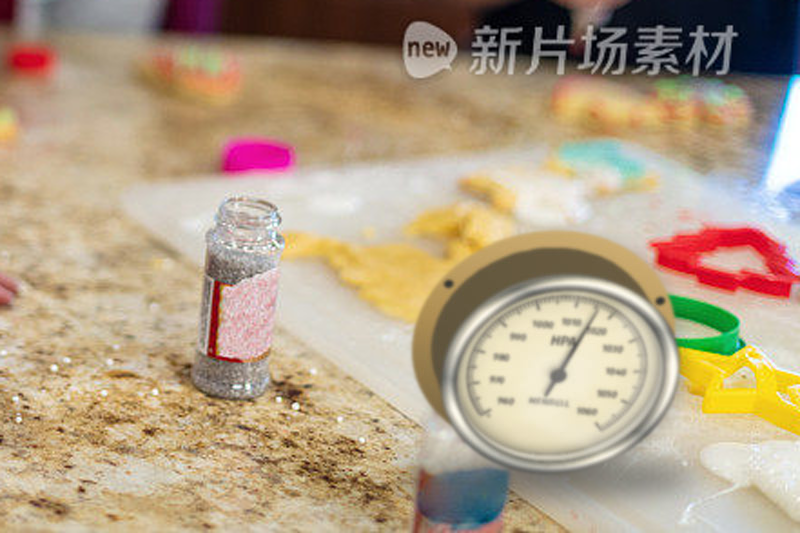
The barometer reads 1015
